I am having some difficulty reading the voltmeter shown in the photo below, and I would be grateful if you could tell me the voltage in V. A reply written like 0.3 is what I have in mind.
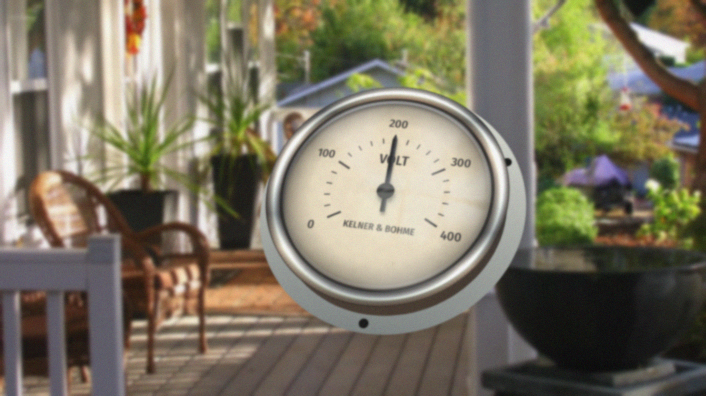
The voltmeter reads 200
